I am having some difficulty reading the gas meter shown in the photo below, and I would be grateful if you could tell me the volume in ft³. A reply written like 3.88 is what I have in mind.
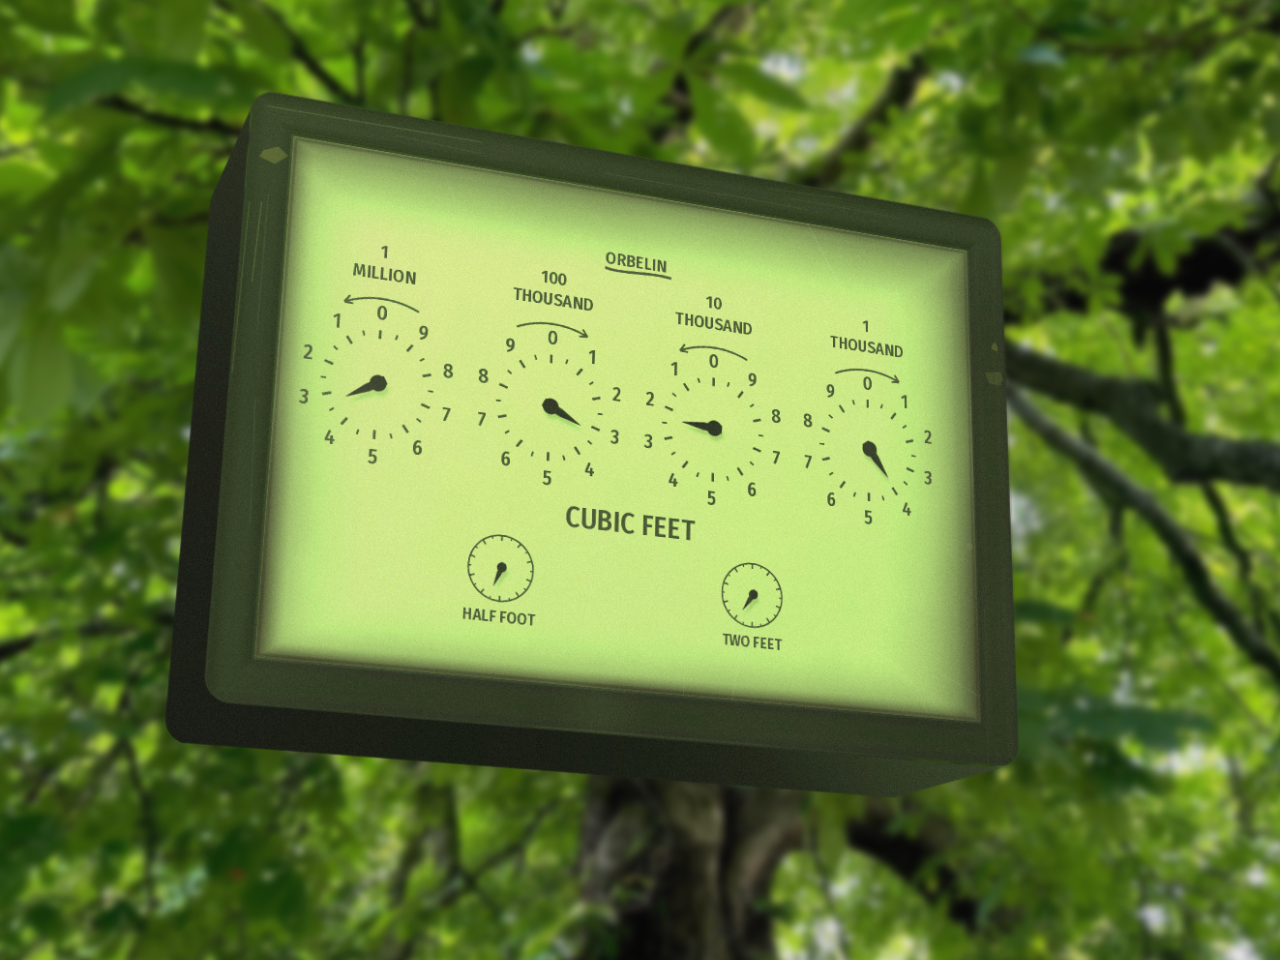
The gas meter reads 332400
